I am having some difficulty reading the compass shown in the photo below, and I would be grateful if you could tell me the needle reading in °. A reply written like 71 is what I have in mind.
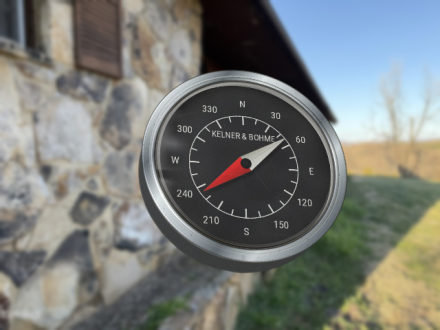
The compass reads 232.5
